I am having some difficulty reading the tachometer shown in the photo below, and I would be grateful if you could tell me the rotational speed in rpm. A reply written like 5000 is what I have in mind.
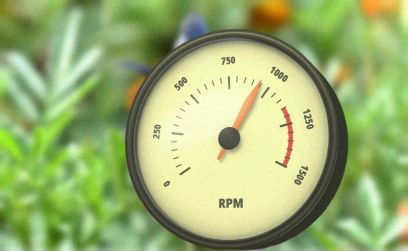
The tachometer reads 950
